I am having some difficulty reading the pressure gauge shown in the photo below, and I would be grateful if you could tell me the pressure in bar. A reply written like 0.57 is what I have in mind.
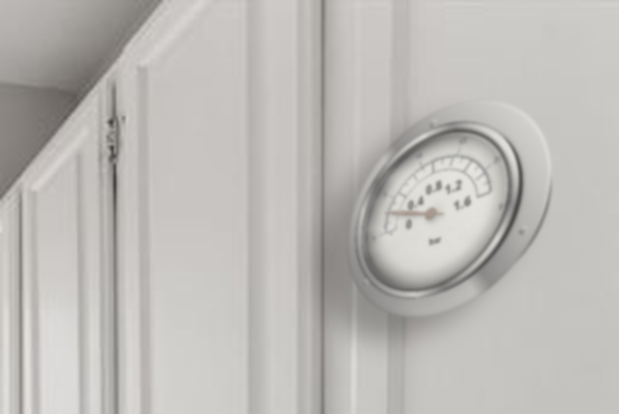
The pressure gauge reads 0.2
